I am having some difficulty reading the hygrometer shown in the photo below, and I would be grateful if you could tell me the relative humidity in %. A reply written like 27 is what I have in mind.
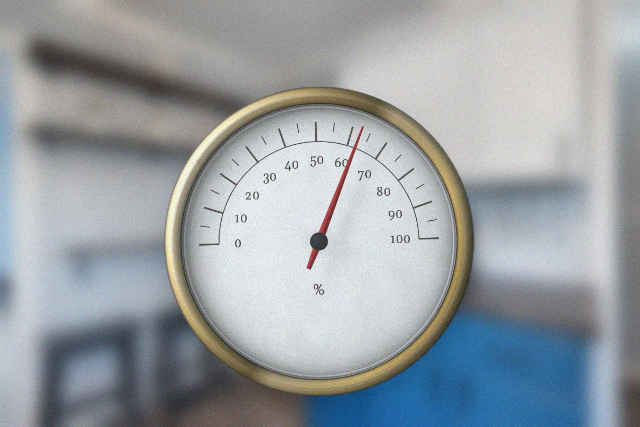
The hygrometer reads 62.5
